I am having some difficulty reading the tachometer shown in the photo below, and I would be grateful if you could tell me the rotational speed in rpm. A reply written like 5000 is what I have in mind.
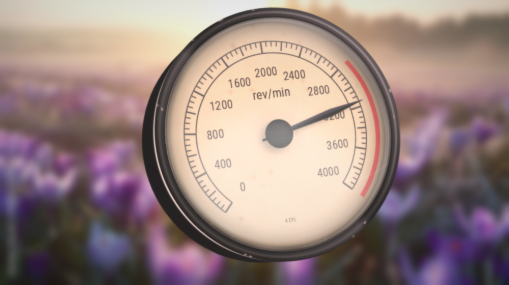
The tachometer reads 3150
